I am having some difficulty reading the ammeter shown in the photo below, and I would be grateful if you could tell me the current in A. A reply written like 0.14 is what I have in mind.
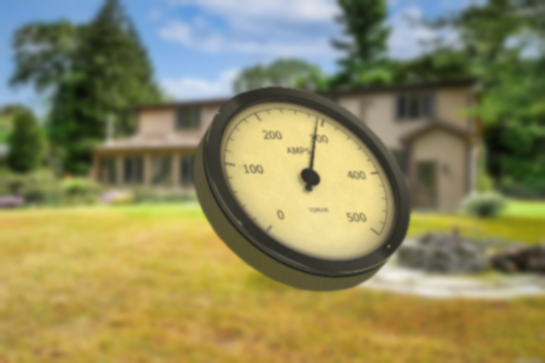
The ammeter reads 290
